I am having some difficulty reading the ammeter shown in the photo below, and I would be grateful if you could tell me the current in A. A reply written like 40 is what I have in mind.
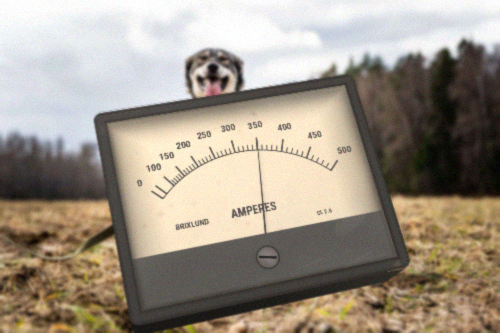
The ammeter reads 350
